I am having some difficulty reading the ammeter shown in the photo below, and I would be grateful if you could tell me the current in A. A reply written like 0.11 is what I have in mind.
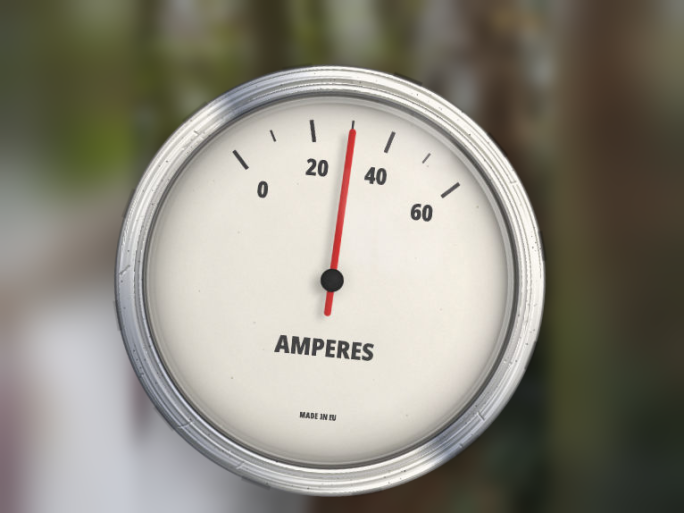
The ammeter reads 30
